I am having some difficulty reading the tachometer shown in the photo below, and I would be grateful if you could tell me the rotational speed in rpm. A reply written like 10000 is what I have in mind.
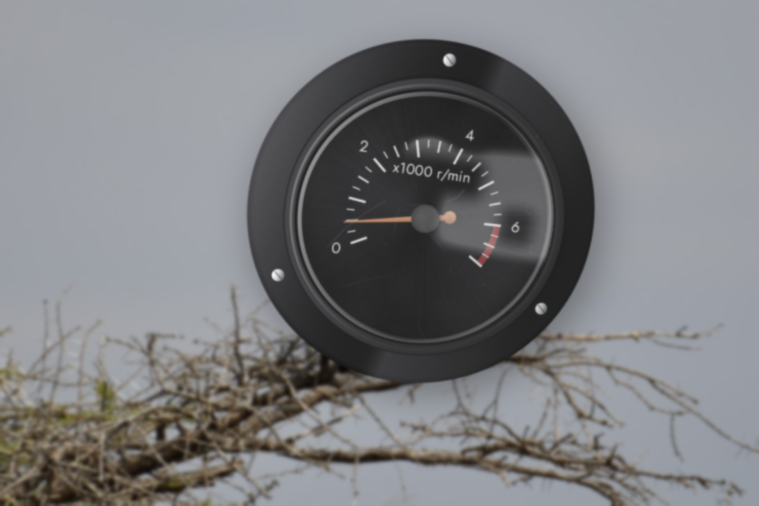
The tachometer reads 500
